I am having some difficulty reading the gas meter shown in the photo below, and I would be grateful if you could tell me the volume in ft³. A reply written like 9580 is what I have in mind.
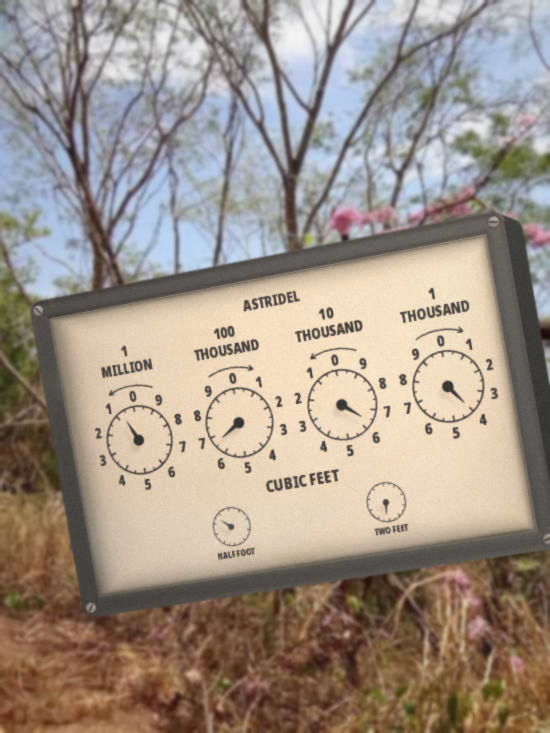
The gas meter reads 66400
